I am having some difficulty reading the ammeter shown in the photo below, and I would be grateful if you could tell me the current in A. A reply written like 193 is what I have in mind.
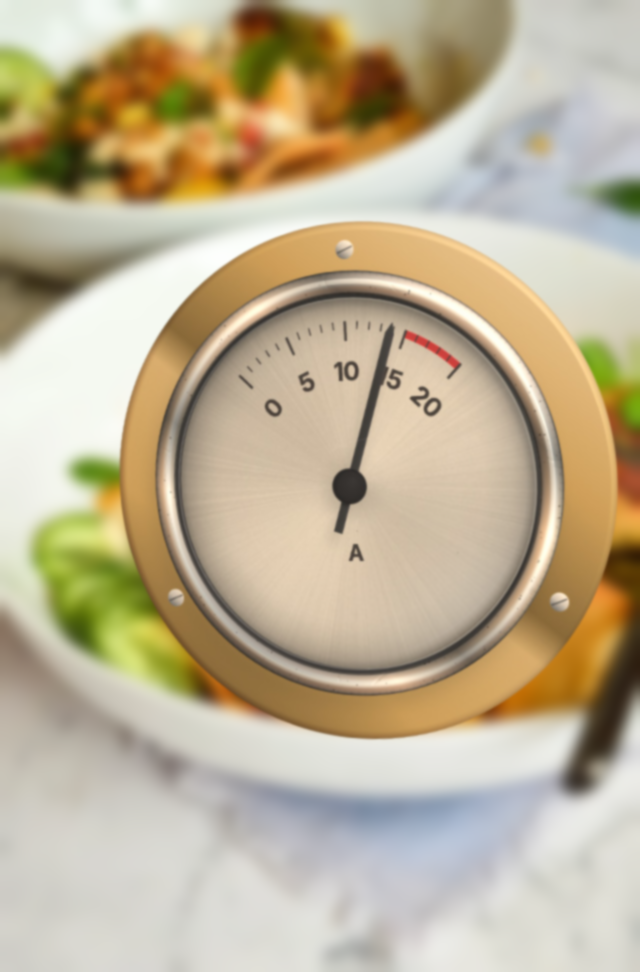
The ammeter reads 14
